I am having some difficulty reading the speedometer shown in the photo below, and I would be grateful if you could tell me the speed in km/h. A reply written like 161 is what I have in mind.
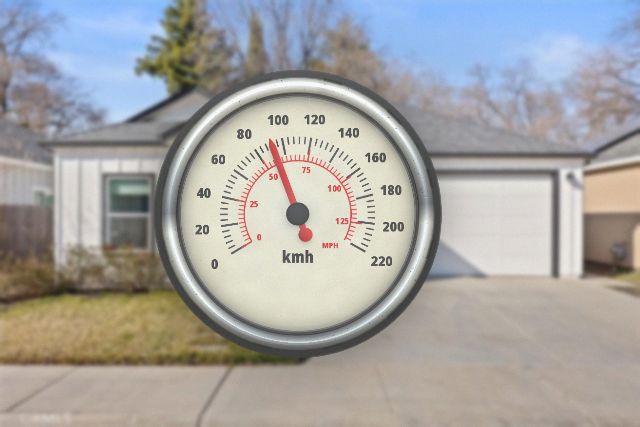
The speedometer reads 92
